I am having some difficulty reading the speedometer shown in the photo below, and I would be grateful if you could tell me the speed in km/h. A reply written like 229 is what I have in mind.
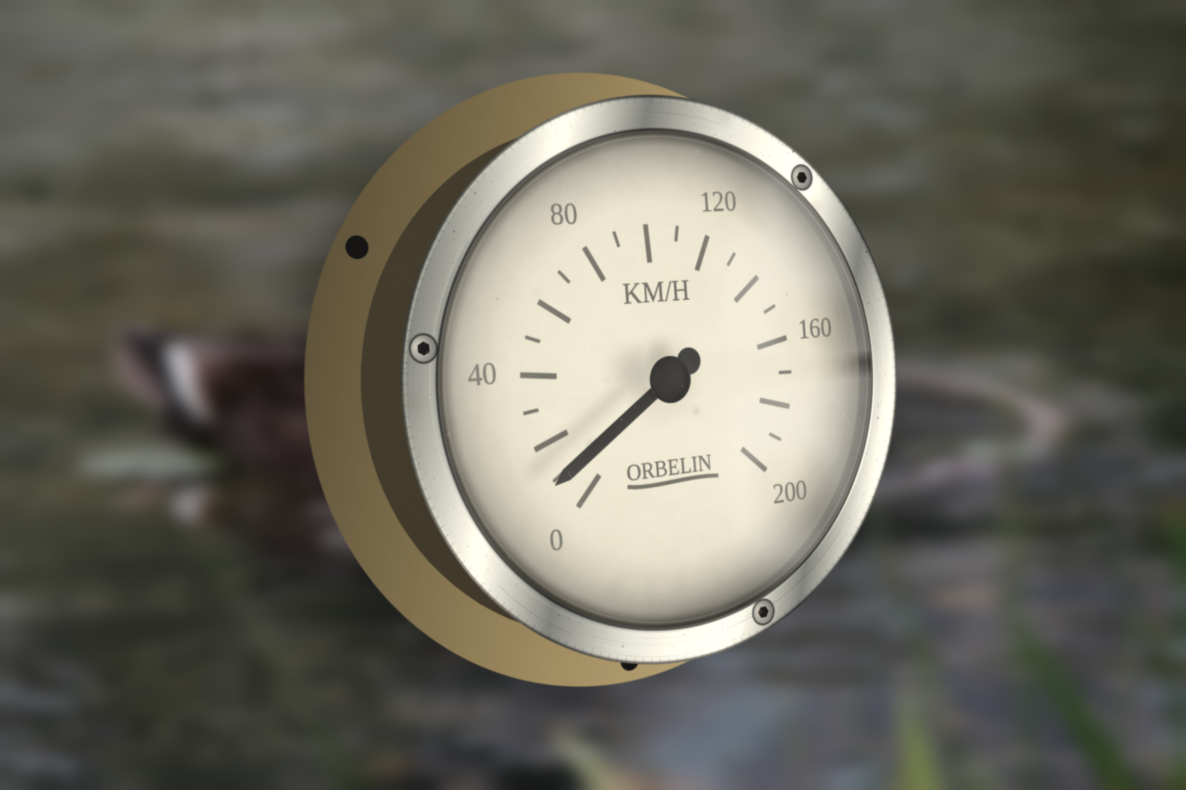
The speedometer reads 10
